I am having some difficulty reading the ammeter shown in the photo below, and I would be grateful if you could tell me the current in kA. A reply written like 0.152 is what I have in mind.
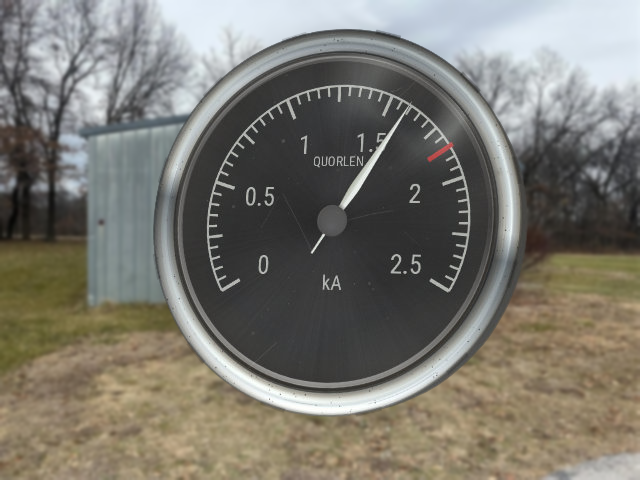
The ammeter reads 1.6
